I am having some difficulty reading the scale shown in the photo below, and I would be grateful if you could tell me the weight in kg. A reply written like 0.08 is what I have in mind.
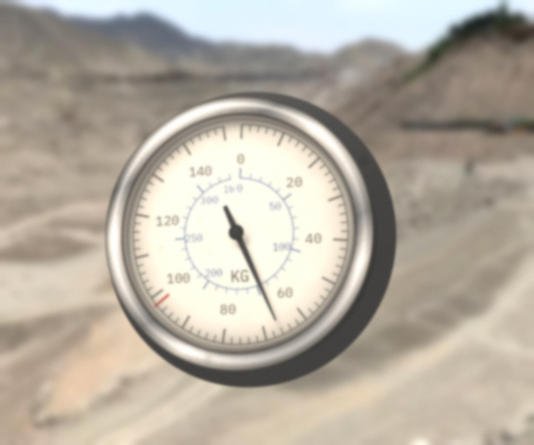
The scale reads 66
